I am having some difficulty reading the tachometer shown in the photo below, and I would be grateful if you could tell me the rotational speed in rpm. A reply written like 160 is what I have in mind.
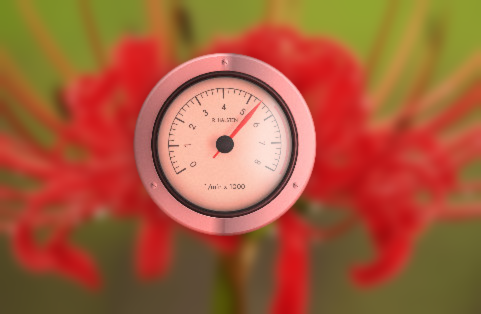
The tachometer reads 5400
